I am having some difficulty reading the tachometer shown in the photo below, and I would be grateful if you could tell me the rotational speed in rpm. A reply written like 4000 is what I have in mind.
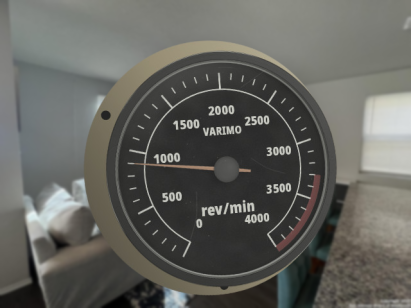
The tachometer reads 900
